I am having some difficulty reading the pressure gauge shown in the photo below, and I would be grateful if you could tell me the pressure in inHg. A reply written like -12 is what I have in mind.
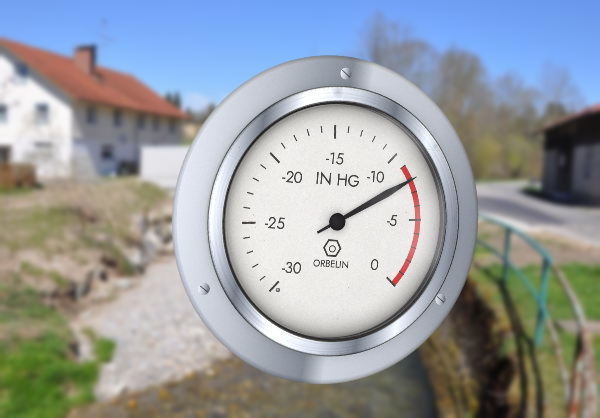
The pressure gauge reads -8
